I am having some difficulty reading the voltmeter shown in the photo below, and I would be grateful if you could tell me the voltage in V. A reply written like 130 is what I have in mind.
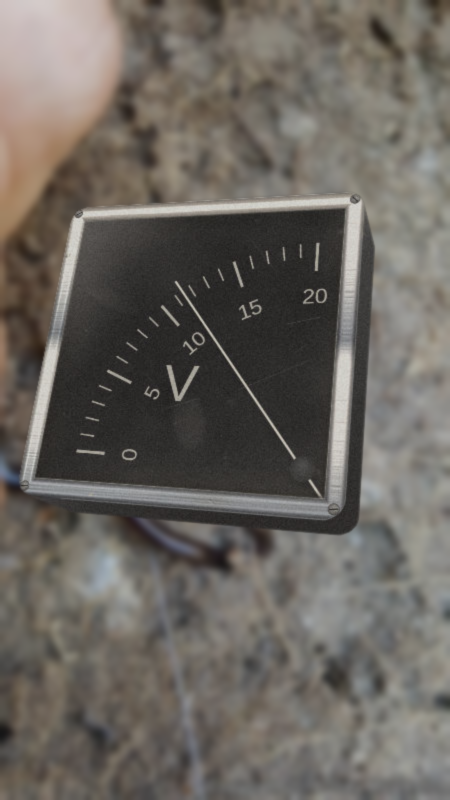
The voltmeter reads 11.5
